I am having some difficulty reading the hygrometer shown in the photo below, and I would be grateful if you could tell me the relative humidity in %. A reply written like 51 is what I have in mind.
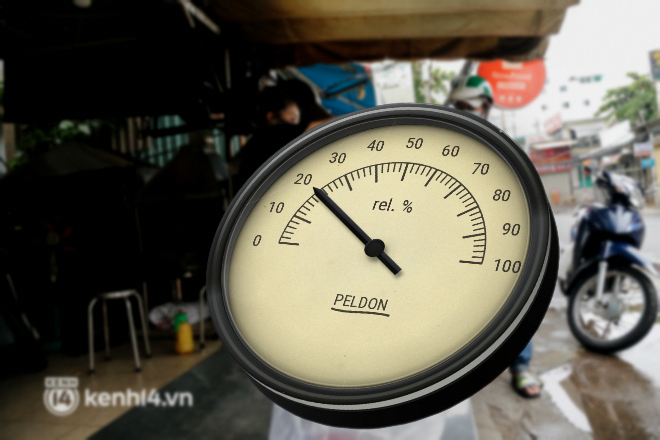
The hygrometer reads 20
